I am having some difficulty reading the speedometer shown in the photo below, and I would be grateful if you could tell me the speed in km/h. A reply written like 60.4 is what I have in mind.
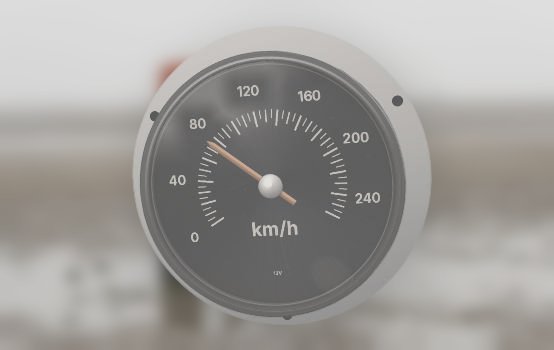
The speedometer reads 75
